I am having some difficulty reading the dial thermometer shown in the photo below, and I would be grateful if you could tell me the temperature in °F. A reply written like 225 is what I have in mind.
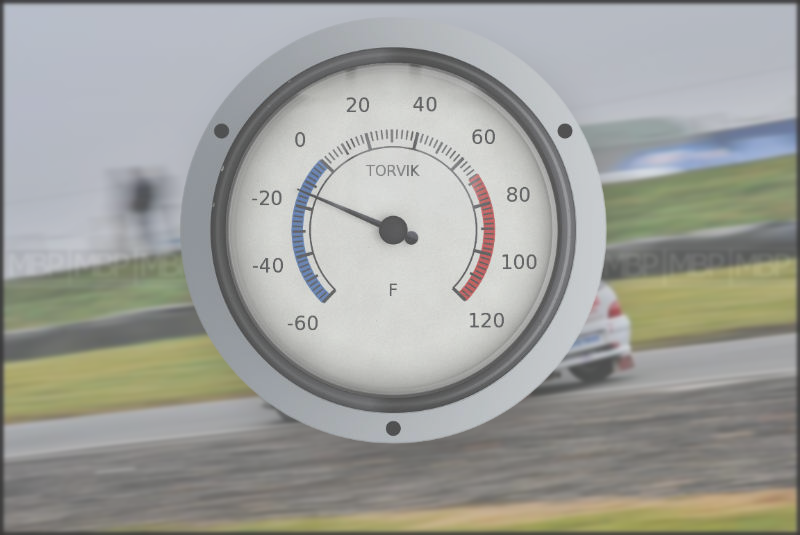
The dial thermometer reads -14
